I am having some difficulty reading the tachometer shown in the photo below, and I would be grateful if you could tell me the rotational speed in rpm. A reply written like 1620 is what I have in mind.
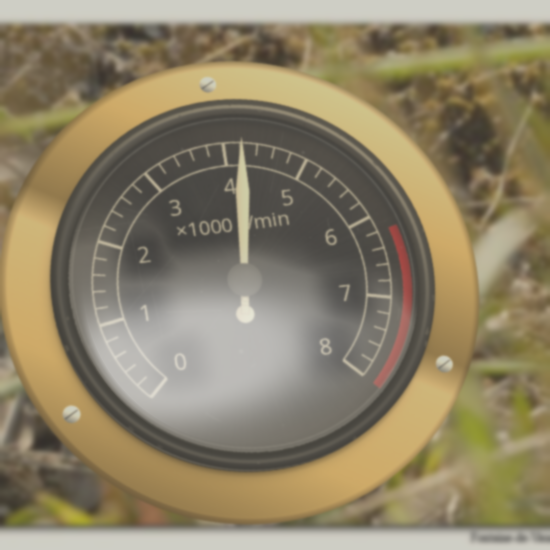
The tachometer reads 4200
